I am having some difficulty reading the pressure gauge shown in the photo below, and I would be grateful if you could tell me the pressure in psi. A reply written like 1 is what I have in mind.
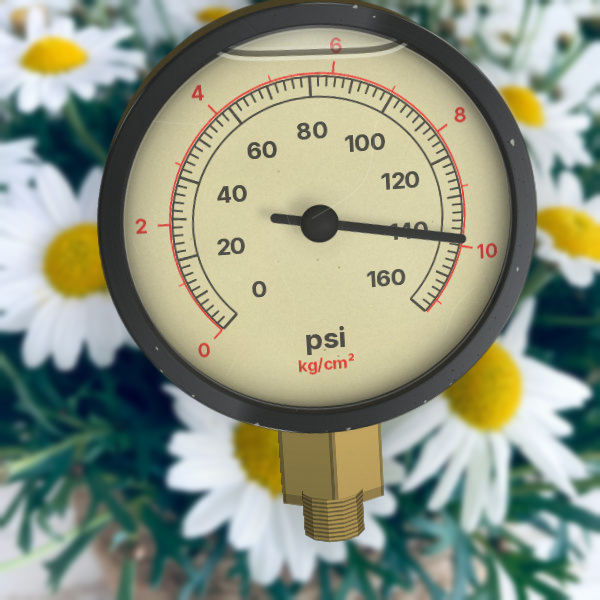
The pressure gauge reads 140
